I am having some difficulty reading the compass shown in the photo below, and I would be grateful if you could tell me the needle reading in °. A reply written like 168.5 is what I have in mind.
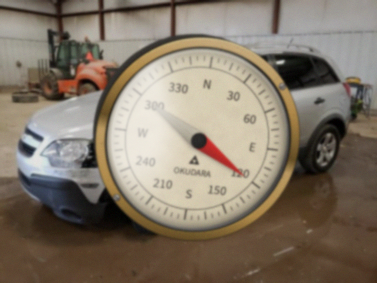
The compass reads 120
